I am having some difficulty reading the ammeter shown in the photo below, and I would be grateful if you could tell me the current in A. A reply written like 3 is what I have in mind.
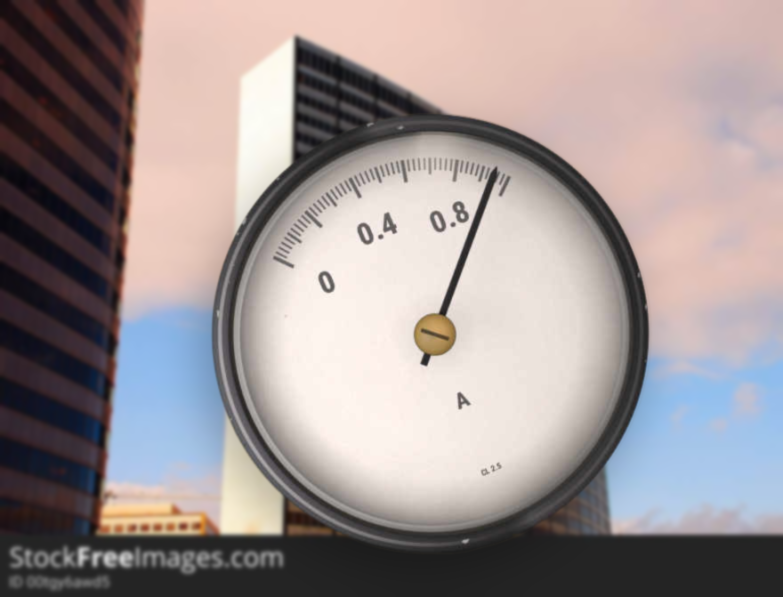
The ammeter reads 0.94
